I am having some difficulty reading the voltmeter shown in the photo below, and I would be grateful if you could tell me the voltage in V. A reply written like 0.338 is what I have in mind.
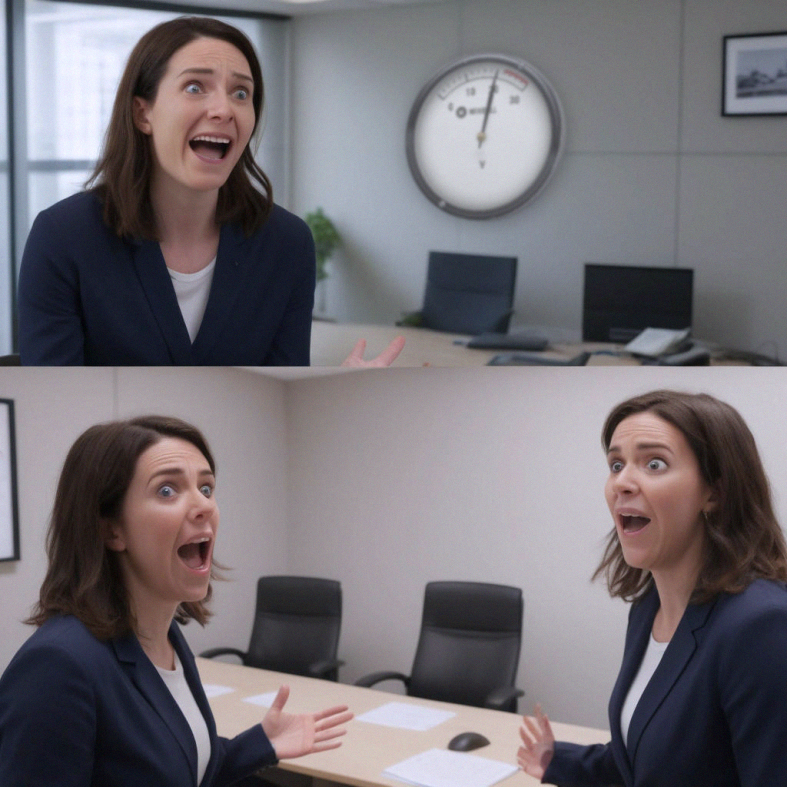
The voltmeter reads 20
